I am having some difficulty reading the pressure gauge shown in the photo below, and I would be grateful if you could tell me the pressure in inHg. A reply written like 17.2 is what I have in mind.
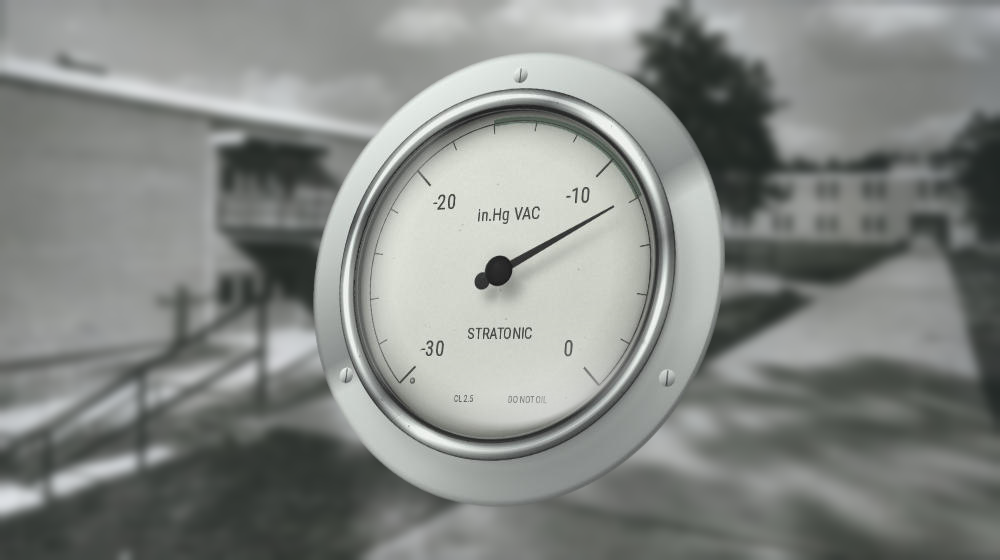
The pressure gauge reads -8
